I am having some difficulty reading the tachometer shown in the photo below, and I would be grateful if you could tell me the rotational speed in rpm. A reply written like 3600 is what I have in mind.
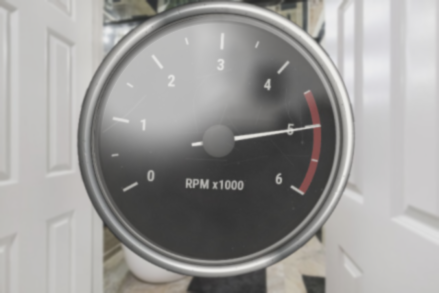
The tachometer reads 5000
